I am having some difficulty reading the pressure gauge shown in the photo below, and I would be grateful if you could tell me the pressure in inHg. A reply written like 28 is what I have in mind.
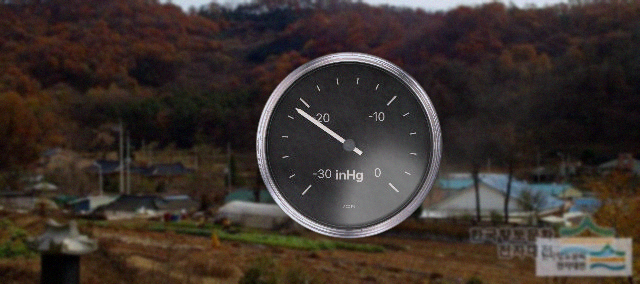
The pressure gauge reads -21
